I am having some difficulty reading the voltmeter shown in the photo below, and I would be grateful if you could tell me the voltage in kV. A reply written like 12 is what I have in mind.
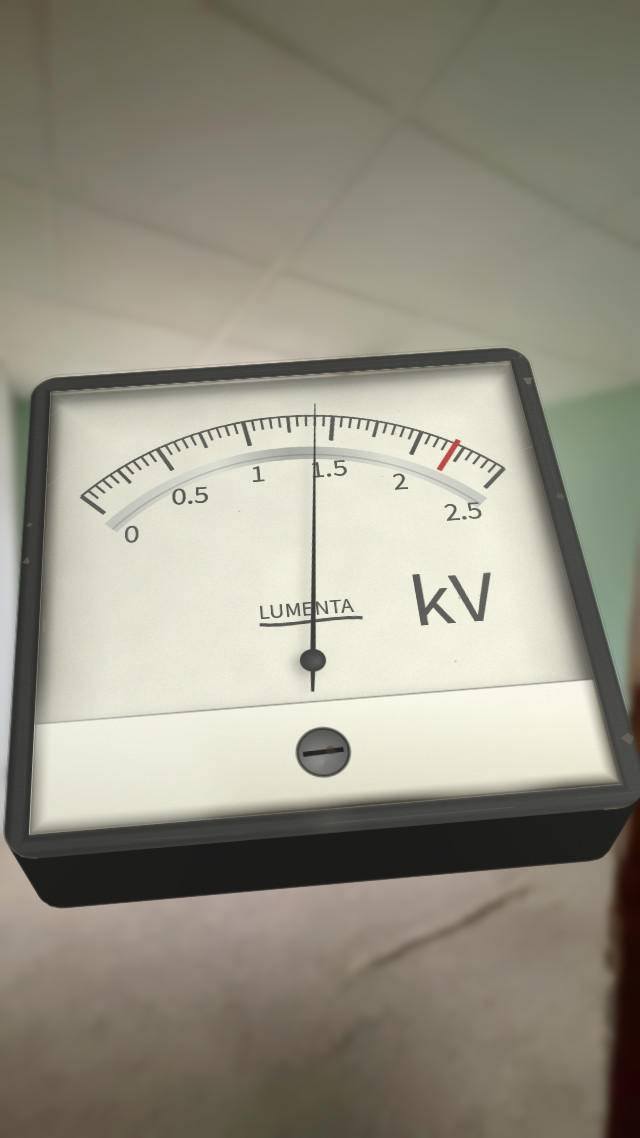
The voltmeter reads 1.4
